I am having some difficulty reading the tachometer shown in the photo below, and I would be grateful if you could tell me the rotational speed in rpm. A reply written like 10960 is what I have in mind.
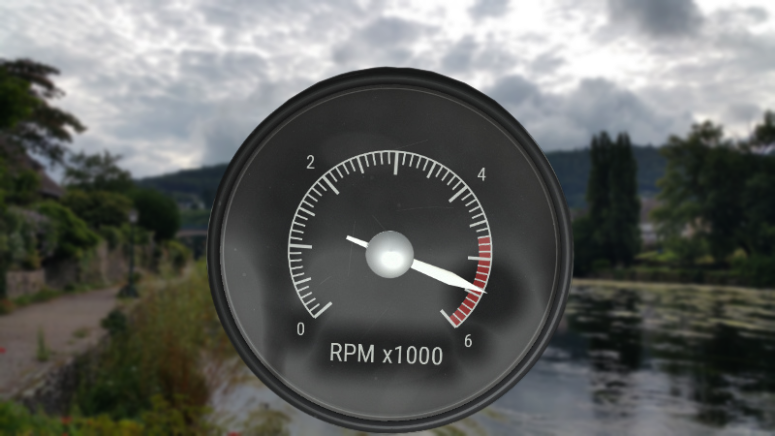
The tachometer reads 5400
